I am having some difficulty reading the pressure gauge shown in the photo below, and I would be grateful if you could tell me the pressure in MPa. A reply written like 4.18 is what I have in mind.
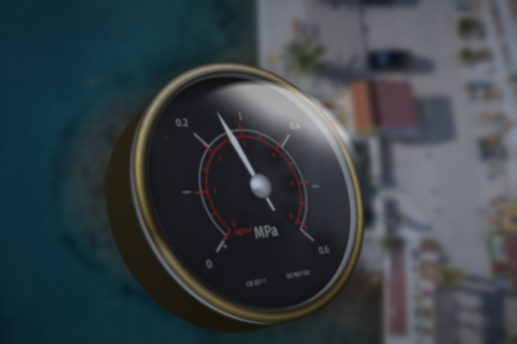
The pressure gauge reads 0.25
